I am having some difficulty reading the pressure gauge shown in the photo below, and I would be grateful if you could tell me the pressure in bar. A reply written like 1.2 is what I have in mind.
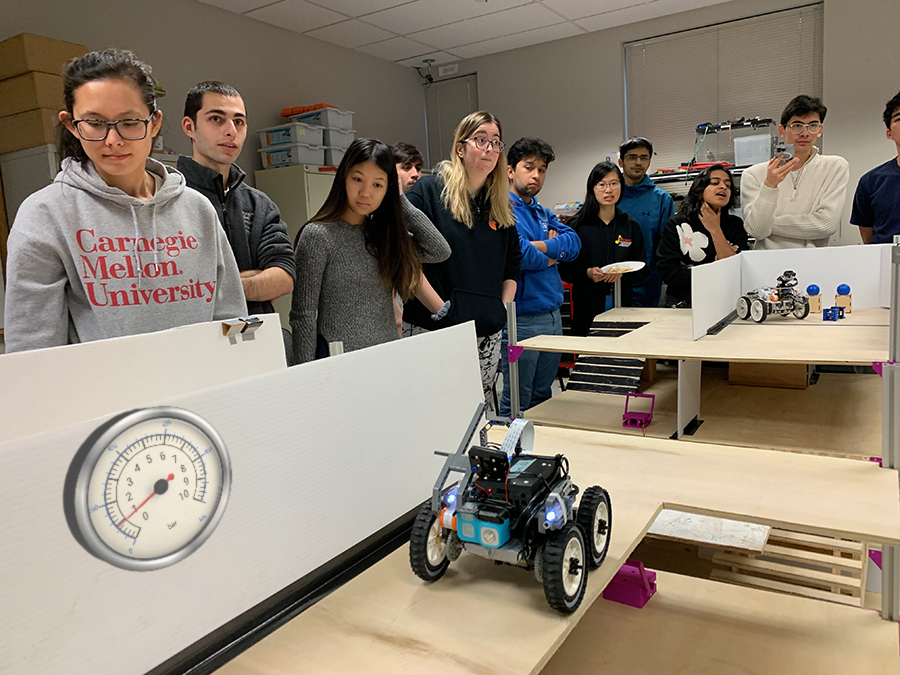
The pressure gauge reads 1
